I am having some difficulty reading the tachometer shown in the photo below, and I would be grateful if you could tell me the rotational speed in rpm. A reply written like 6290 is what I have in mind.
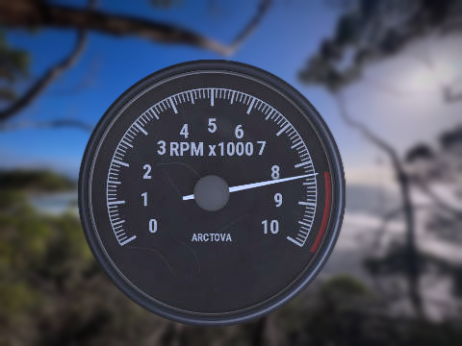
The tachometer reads 8300
